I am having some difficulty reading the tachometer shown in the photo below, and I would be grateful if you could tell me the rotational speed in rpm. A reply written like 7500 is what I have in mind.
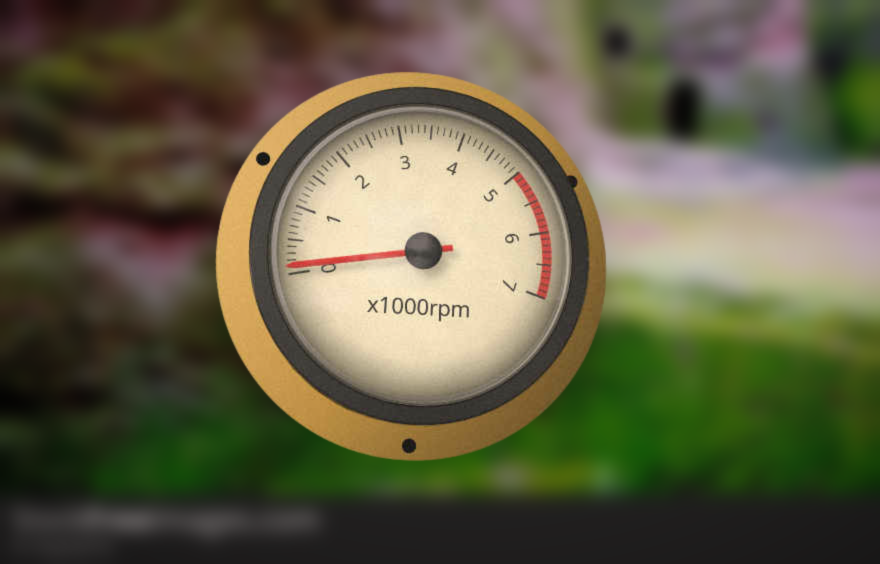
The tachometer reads 100
